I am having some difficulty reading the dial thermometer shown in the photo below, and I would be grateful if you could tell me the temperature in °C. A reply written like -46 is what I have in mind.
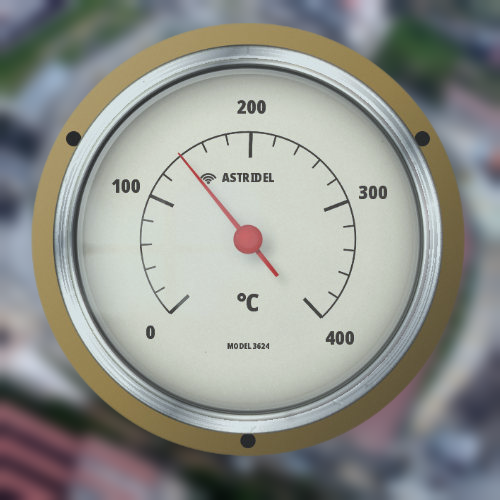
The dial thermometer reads 140
